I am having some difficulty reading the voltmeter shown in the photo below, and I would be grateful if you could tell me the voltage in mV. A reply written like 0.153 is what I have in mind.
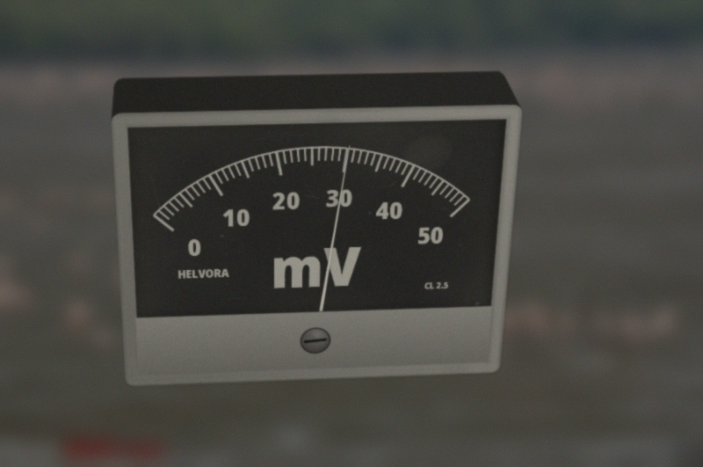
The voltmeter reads 30
